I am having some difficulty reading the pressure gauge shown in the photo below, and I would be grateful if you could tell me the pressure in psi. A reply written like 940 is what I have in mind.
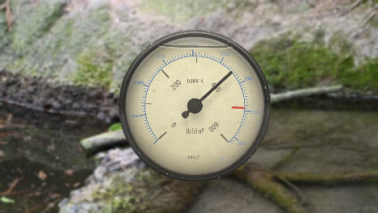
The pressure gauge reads 400
